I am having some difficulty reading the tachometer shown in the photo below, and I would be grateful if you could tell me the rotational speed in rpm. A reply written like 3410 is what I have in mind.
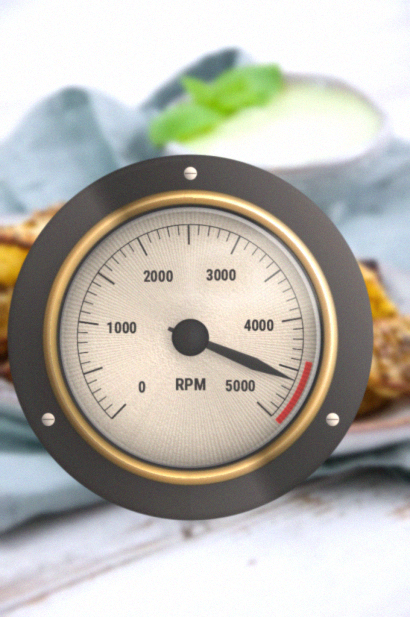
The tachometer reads 4600
